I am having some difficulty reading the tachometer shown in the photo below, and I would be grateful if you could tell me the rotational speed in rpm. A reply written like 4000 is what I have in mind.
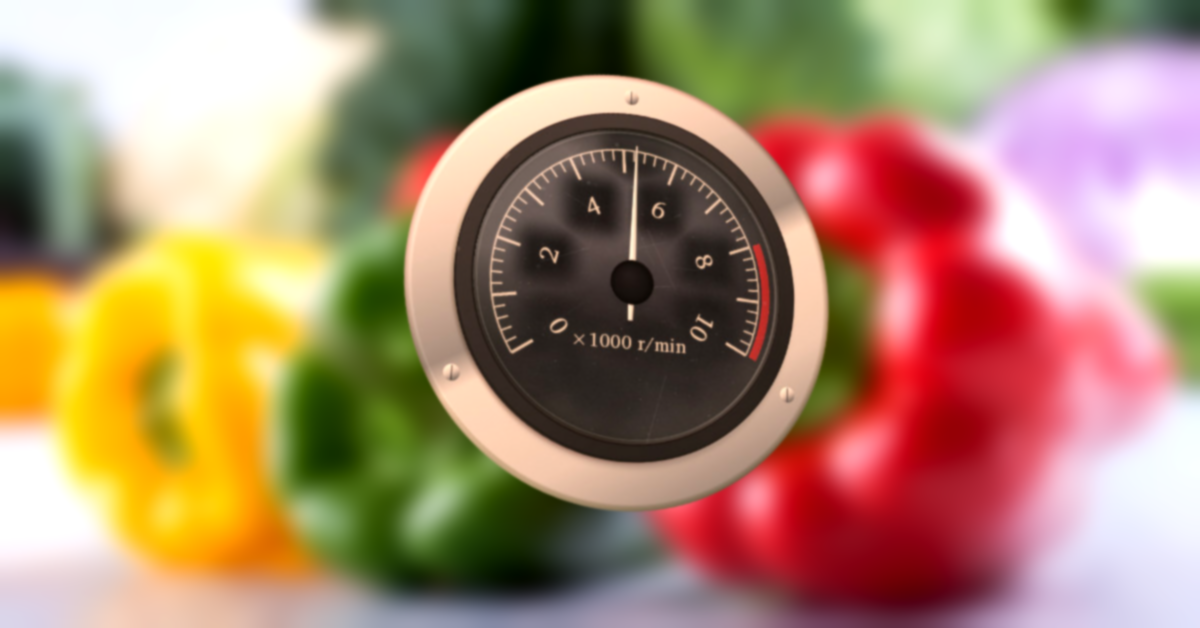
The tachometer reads 5200
